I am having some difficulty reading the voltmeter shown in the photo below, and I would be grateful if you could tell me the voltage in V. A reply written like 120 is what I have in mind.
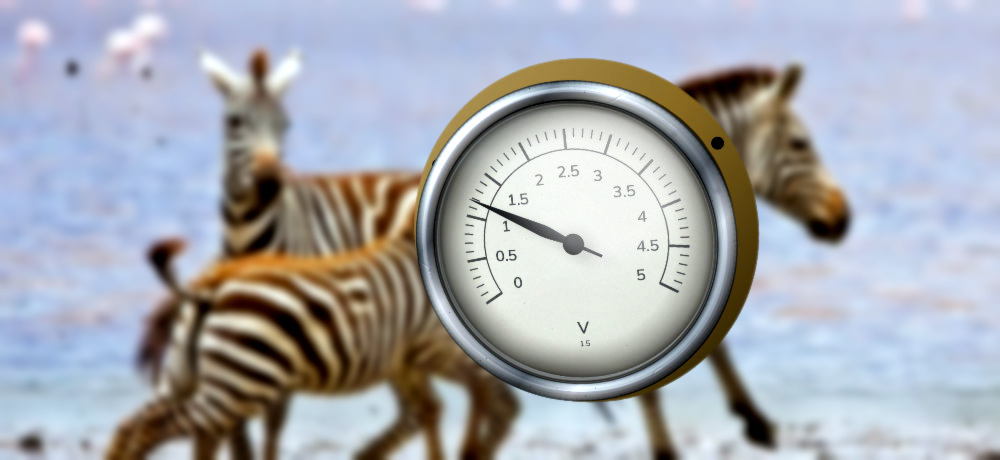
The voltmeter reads 1.2
